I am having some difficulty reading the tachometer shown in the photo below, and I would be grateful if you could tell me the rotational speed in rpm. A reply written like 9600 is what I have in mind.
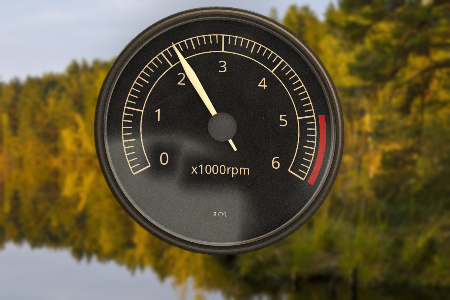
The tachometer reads 2200
